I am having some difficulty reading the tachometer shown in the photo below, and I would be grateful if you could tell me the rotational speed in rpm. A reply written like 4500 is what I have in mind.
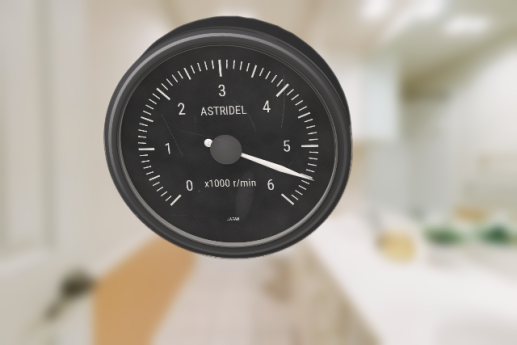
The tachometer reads 5500
